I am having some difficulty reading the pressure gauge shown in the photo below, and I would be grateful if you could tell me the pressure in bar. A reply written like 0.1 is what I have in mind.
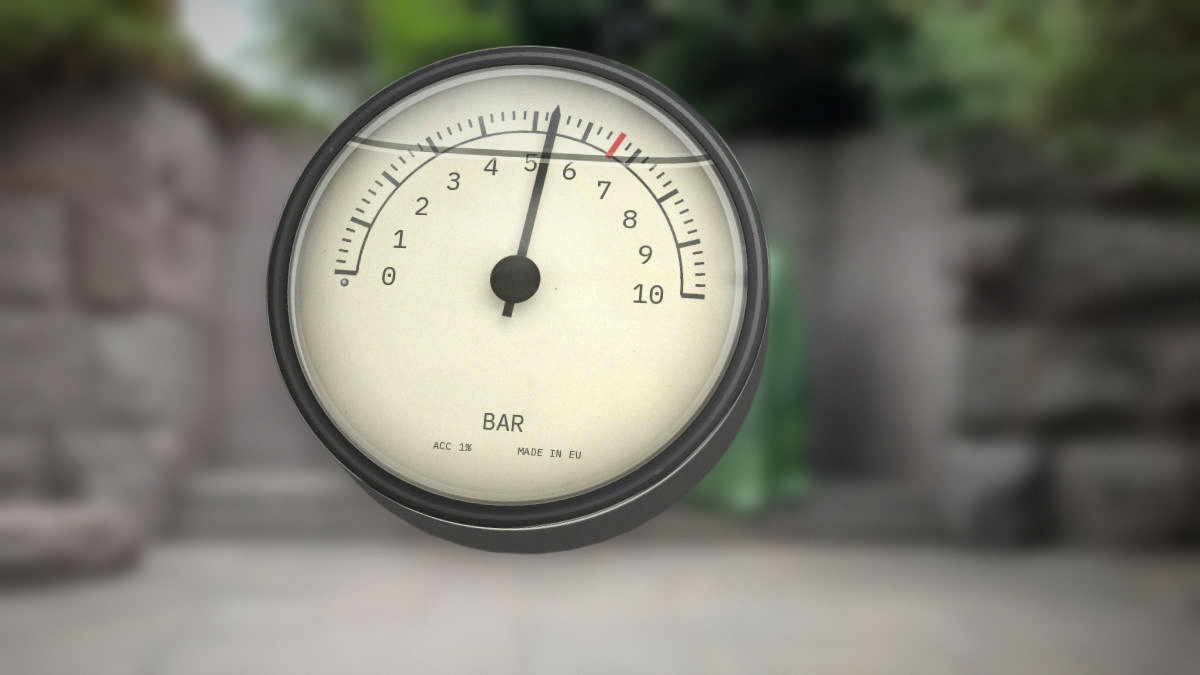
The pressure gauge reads 5.4
